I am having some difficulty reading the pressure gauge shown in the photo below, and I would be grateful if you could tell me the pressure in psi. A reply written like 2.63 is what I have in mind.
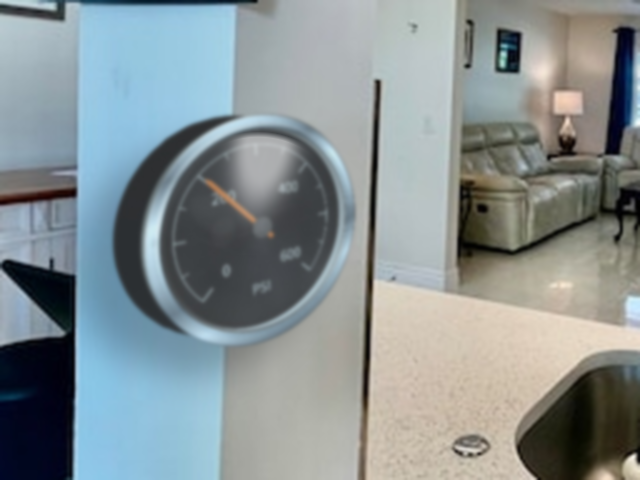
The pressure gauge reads 200
